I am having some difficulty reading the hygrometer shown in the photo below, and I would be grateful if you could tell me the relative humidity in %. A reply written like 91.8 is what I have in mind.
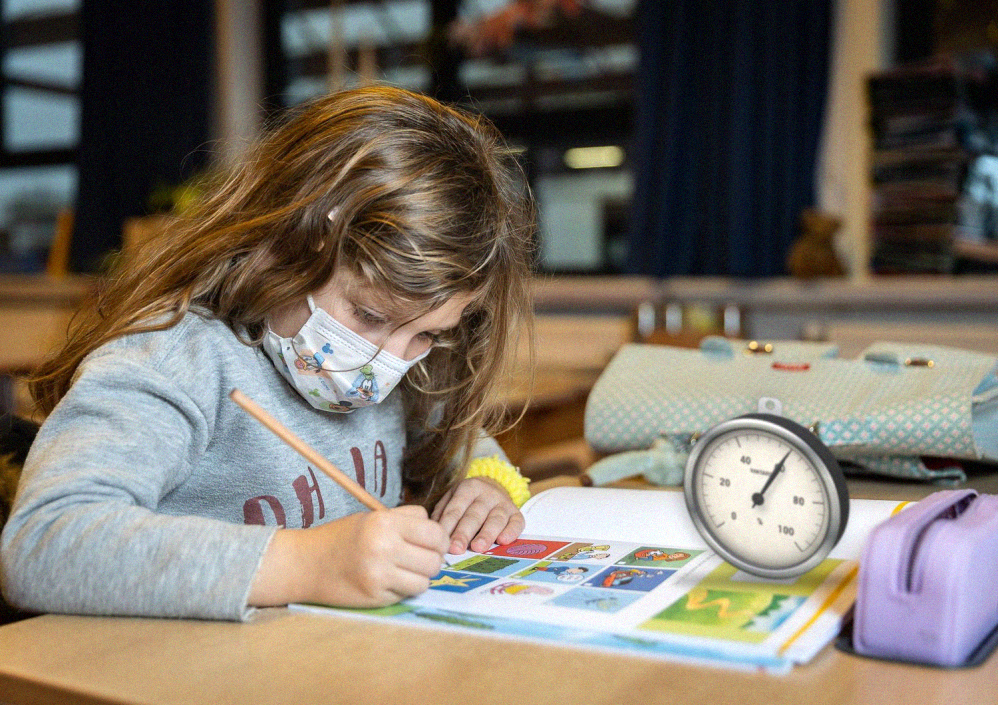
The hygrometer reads 60
